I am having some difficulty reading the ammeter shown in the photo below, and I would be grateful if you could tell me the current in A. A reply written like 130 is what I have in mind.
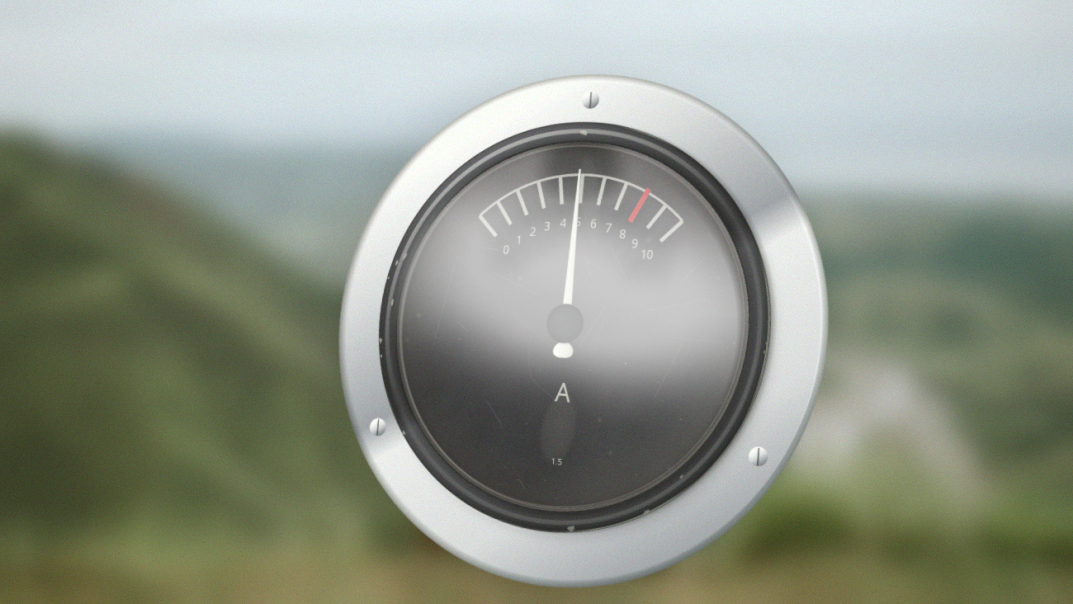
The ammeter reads 5
